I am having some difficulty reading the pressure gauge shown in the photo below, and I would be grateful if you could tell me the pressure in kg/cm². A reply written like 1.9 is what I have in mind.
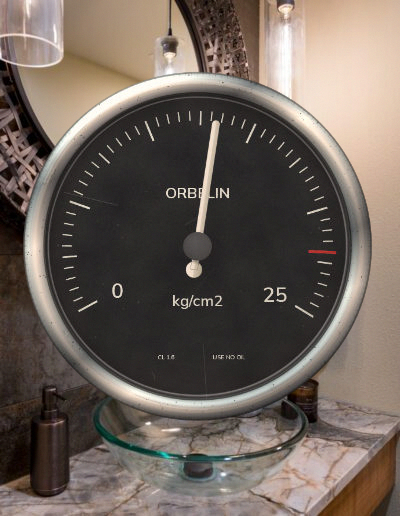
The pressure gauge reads 13.25
